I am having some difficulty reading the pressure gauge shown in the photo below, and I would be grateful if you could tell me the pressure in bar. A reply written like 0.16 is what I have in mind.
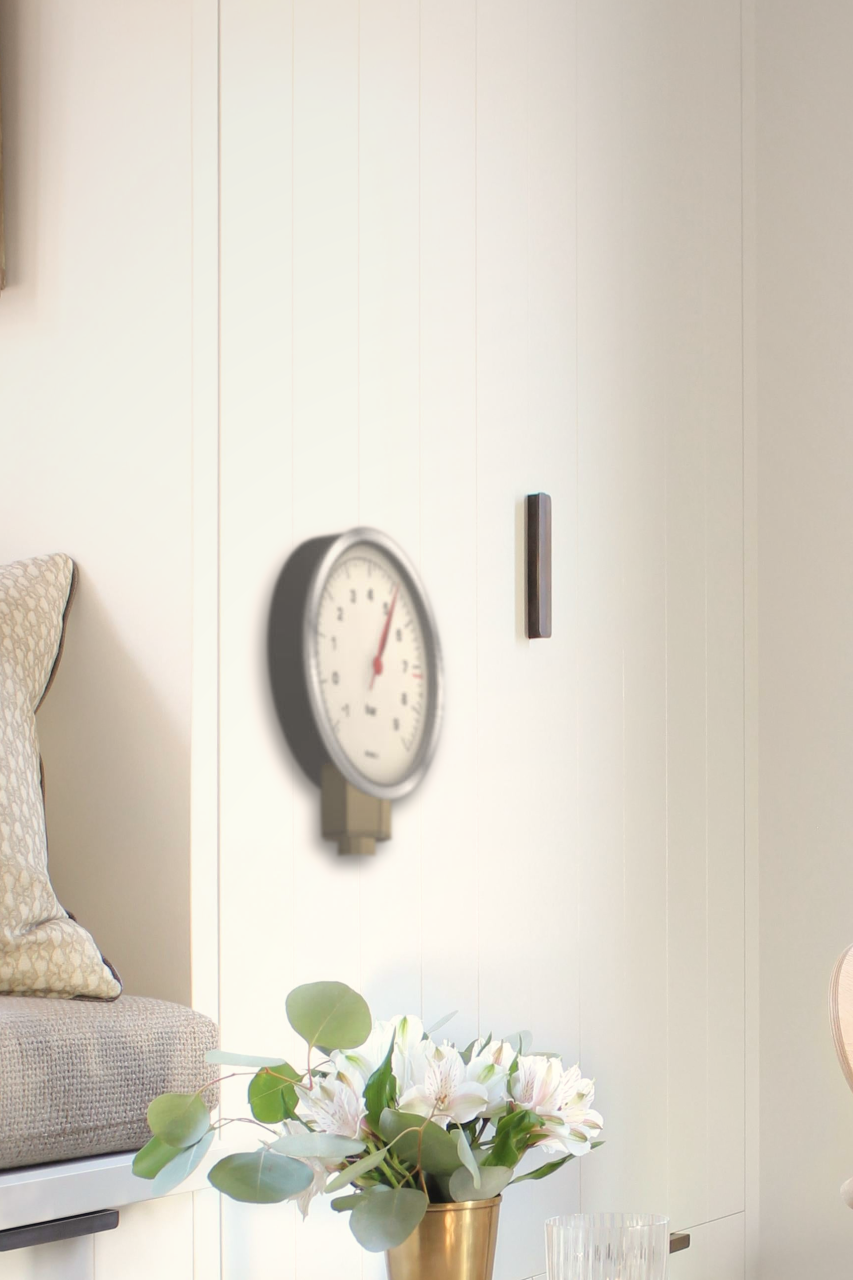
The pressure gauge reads 5
